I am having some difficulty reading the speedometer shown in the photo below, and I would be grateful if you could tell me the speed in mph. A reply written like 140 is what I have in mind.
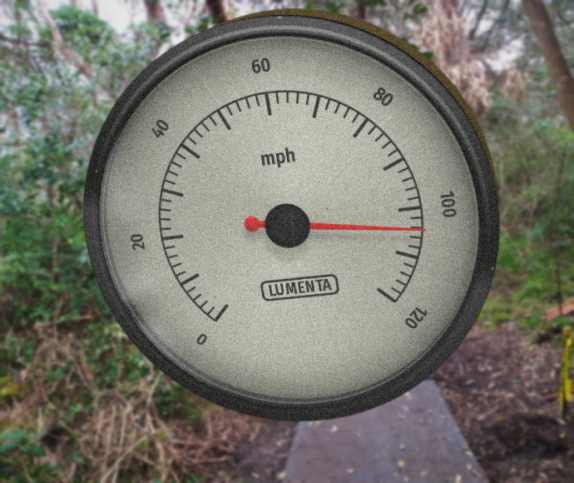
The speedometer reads 104
